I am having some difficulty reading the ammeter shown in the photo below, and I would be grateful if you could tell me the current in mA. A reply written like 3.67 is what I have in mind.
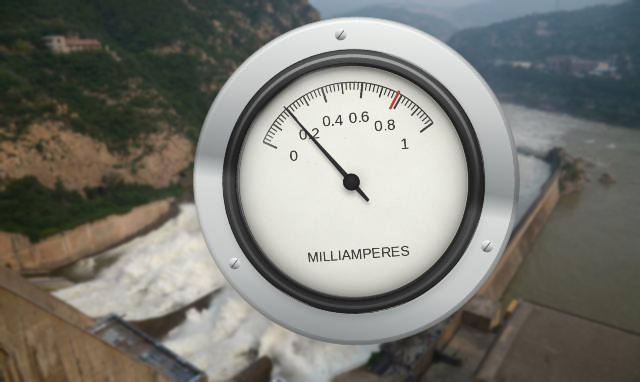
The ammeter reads 0.2
